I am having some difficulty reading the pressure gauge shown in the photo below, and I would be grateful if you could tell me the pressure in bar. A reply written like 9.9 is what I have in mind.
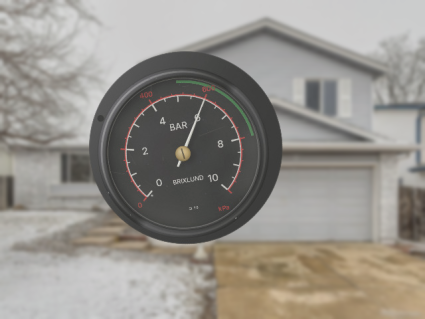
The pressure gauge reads 6
